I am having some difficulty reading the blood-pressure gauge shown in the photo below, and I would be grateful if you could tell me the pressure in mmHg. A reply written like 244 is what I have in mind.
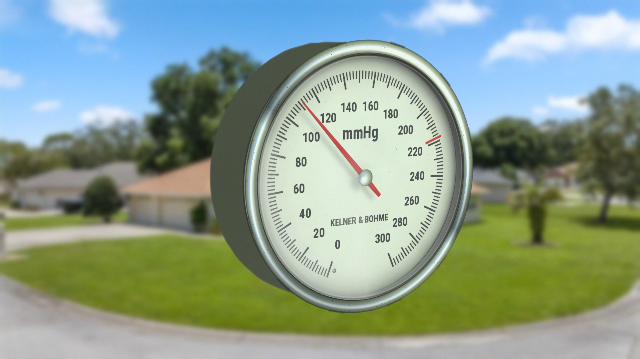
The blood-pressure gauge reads 110
